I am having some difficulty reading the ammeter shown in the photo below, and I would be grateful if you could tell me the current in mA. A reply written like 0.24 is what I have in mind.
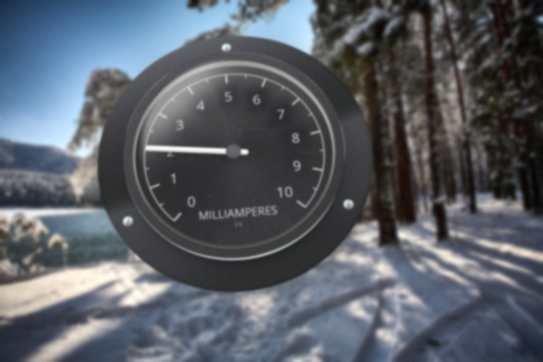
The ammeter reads 2
